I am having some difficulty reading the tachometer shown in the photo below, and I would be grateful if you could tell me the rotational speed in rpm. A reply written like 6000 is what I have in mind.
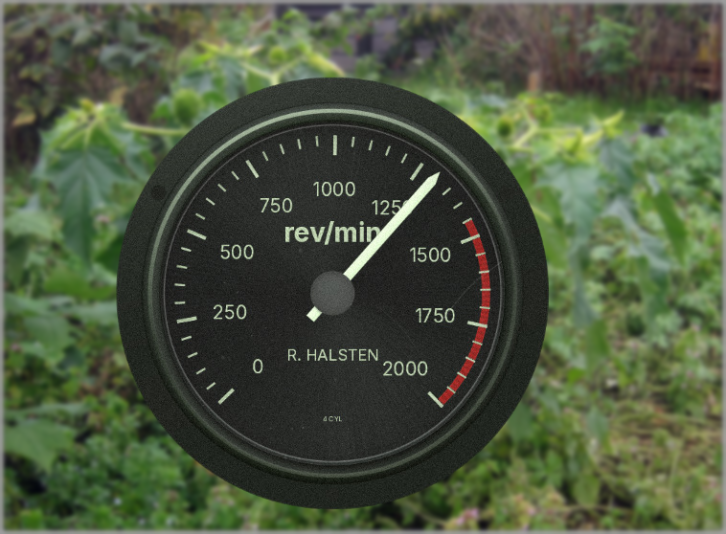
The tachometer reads 1300
